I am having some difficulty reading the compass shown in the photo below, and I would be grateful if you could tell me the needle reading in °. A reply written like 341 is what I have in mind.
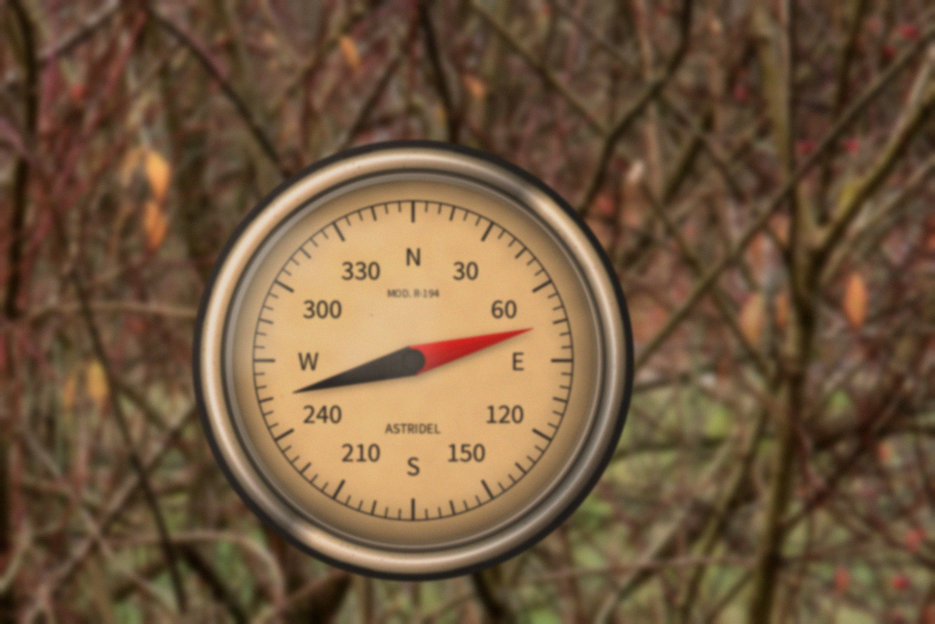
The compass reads 75
